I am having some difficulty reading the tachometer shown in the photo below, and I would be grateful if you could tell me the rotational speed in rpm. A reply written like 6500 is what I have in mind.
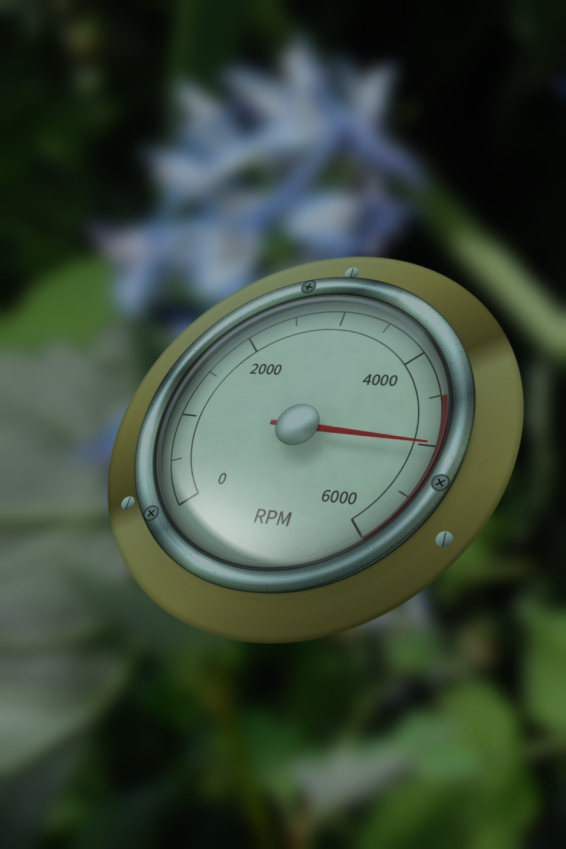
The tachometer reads 5000
